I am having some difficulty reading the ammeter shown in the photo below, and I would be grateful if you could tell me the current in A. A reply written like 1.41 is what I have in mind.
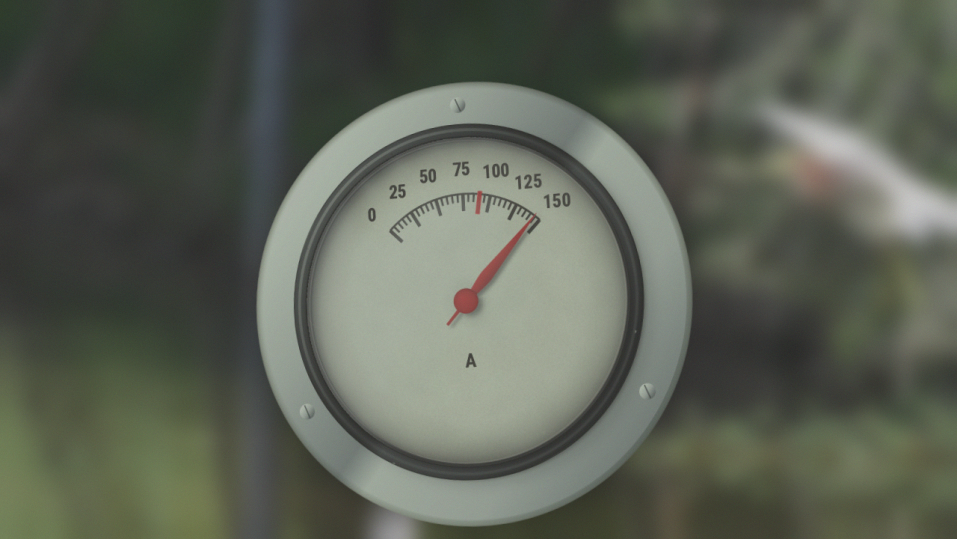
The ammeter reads 145
